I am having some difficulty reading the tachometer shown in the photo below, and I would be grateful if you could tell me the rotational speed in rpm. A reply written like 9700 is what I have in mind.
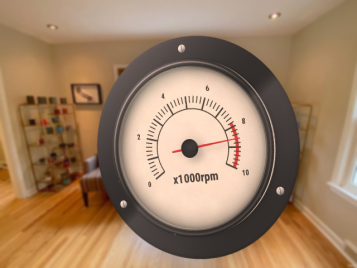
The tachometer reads 8600
